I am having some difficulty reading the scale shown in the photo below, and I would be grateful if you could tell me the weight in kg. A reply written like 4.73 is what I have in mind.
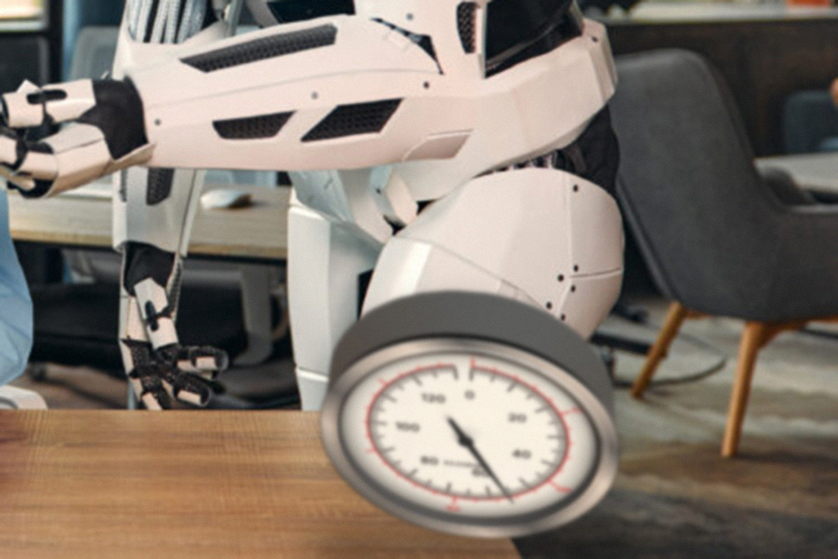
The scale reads 55
